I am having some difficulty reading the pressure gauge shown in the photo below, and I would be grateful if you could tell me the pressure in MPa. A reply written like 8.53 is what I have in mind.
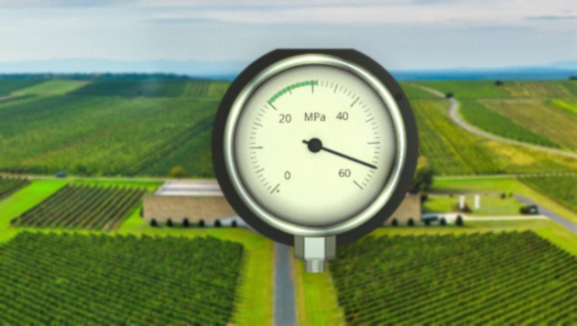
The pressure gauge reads 55
